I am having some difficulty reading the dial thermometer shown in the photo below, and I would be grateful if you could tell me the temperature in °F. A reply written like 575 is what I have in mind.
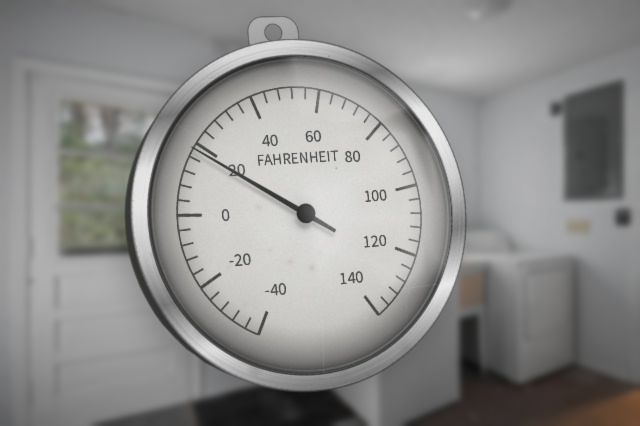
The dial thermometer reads 18
